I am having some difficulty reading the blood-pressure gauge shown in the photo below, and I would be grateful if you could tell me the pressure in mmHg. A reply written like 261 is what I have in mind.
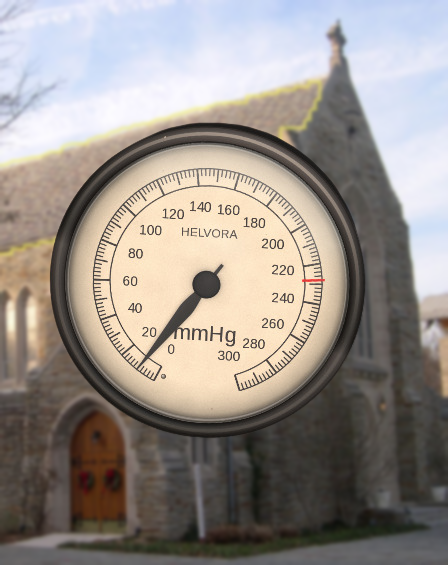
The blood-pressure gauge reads 10
